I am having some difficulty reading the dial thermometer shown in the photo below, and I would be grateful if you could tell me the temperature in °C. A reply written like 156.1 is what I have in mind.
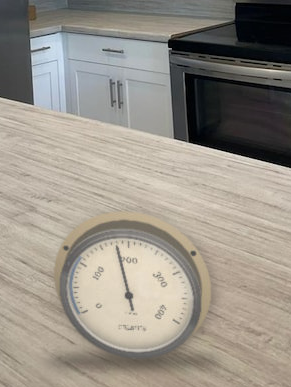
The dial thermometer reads 180
